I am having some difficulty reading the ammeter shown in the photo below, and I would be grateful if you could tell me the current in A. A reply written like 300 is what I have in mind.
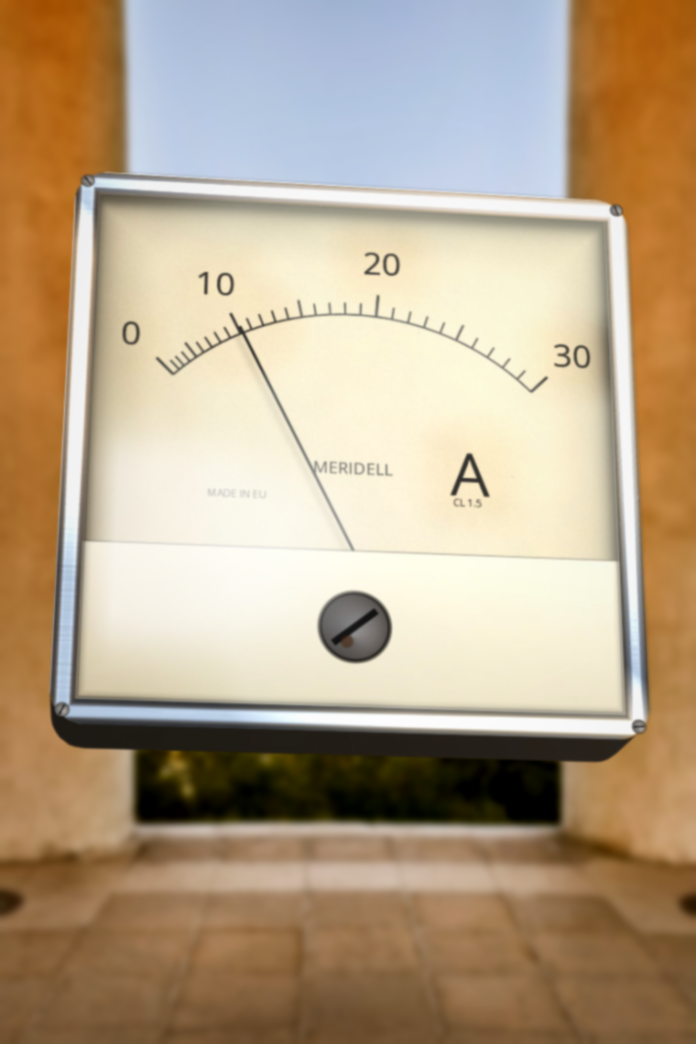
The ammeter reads 10
